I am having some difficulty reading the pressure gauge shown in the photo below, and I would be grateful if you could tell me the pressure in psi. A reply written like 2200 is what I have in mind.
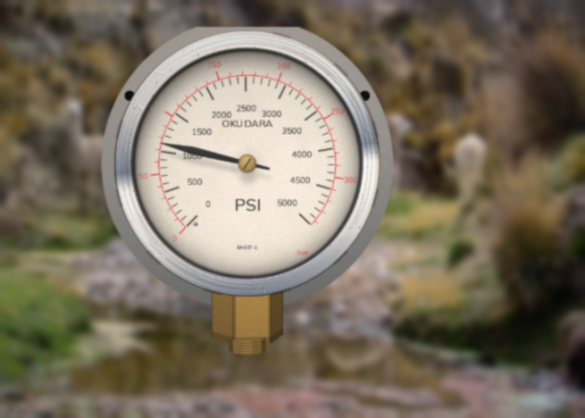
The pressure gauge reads 1100
